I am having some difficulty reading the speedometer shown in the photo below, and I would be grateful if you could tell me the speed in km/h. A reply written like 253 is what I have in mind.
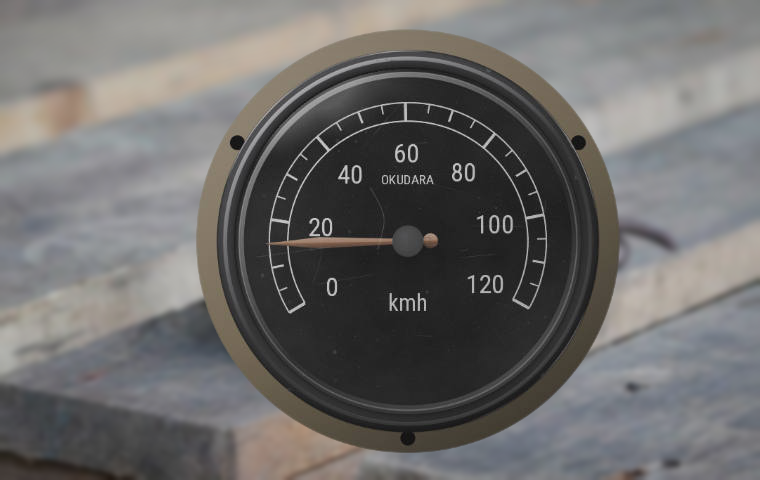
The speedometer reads 15
